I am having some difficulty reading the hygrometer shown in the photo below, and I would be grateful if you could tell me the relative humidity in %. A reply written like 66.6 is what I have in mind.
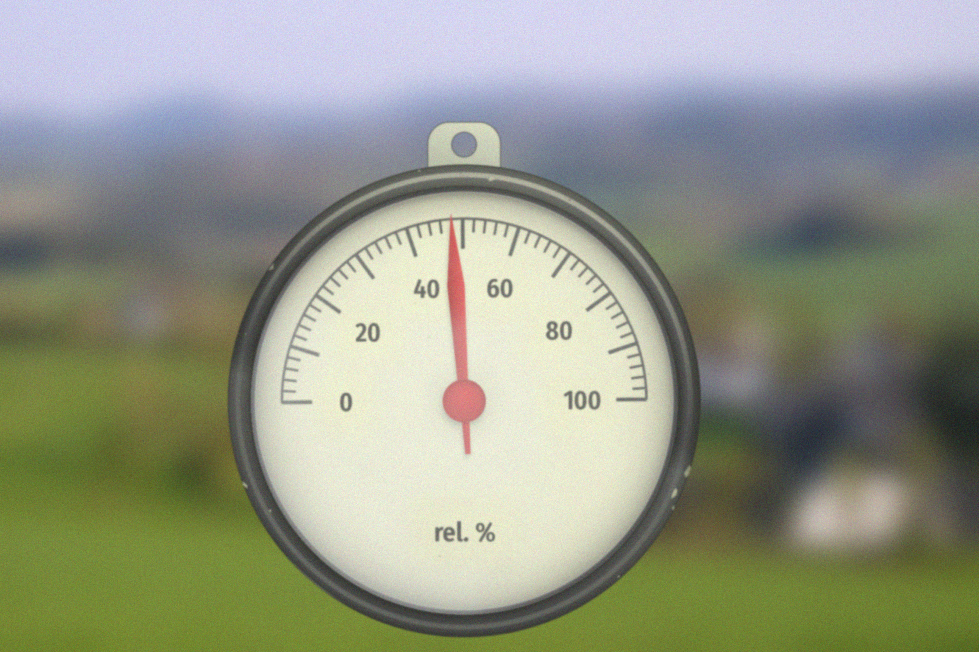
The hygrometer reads 48
